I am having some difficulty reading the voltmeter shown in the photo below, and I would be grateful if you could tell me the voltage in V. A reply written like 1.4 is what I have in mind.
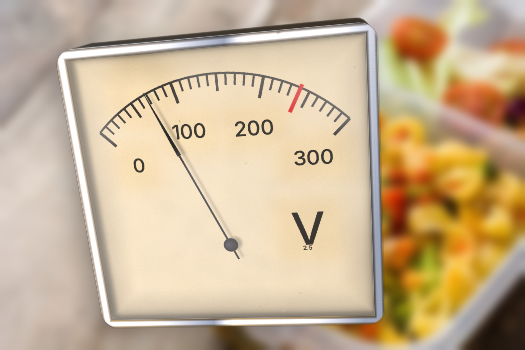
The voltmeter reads 70
